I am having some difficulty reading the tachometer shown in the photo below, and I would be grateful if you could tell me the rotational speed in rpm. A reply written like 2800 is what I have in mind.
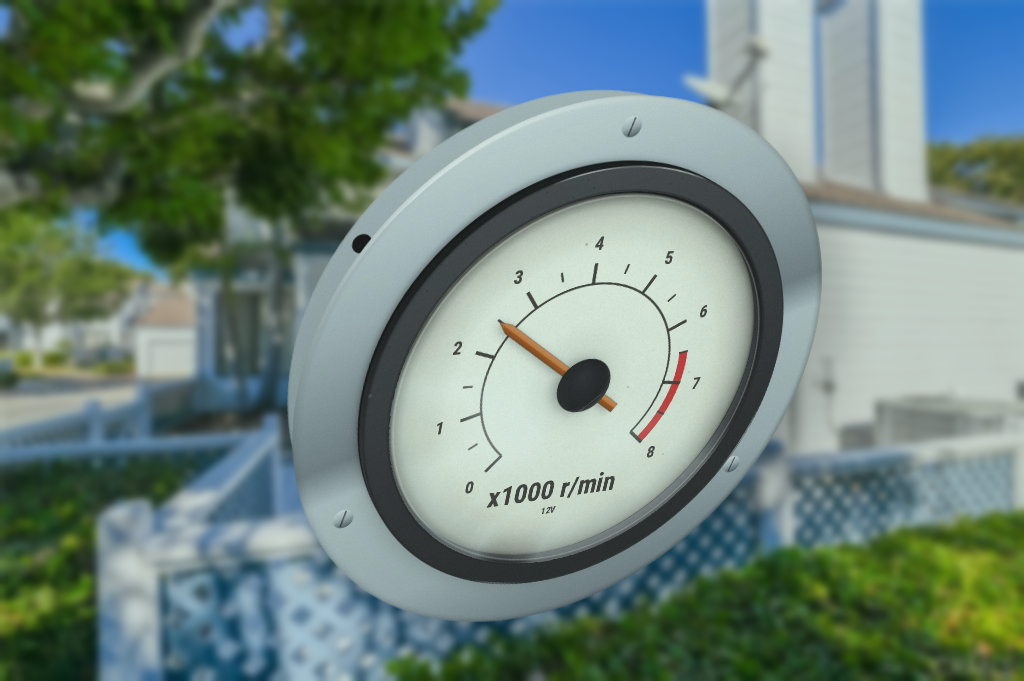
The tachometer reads 2500
